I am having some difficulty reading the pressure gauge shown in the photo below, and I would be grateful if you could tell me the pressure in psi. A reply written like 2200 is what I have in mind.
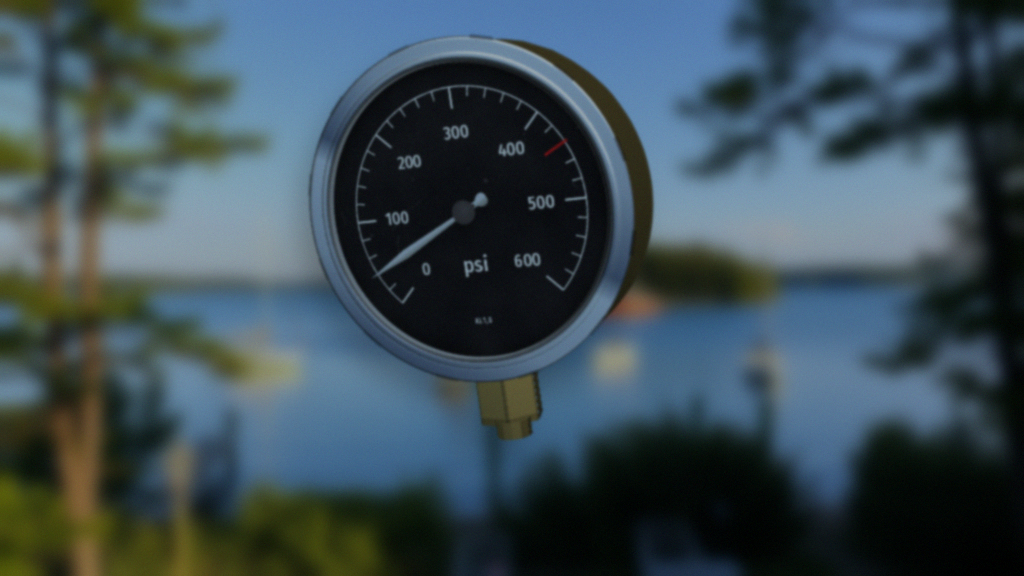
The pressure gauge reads 40
